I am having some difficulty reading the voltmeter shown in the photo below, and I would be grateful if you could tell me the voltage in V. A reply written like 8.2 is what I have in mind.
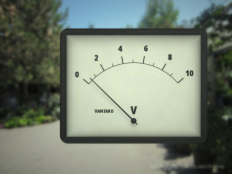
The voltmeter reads 0.5
